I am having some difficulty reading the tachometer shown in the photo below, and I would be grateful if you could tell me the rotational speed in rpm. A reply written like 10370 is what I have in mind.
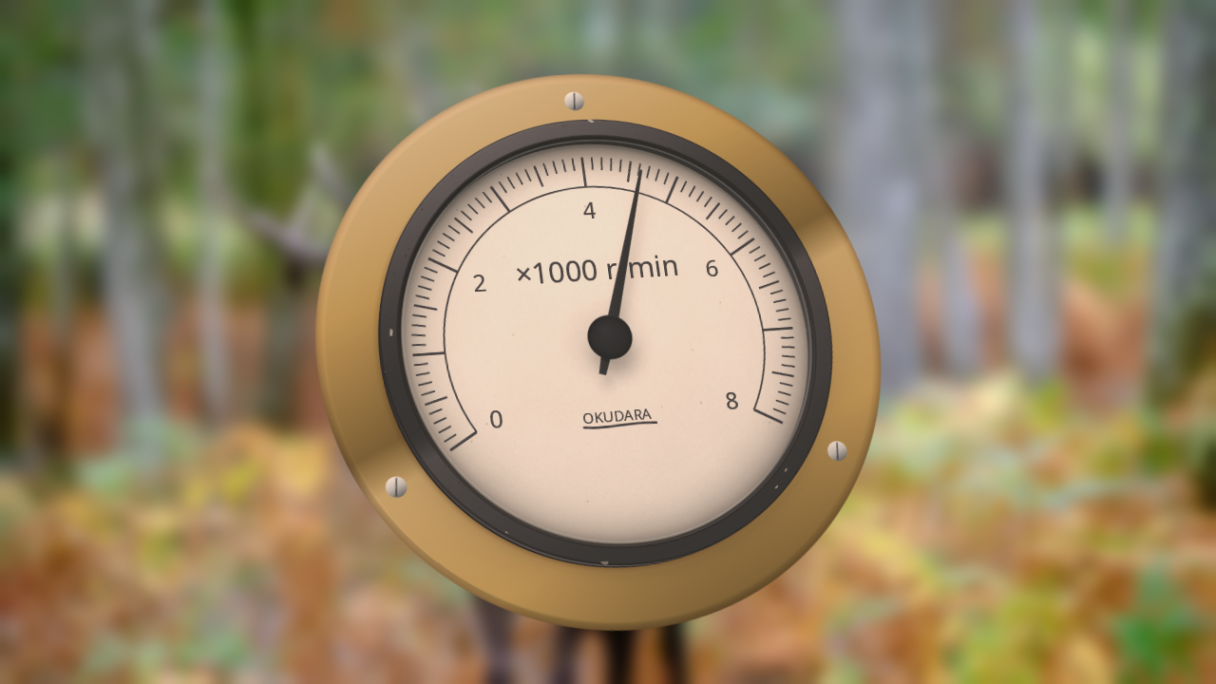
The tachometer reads 4600
